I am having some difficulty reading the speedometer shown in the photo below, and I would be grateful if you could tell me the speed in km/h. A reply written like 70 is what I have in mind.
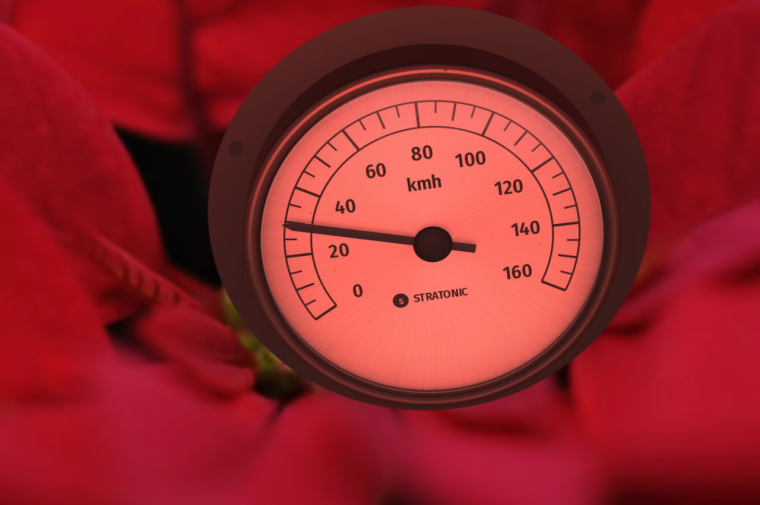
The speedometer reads 30
